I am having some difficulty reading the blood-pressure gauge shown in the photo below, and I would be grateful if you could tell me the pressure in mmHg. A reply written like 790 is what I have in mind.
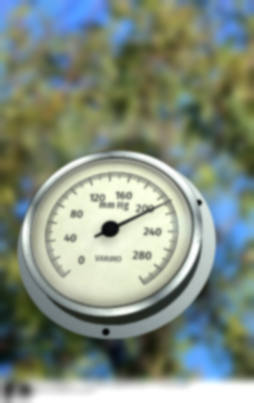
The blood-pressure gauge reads 210
